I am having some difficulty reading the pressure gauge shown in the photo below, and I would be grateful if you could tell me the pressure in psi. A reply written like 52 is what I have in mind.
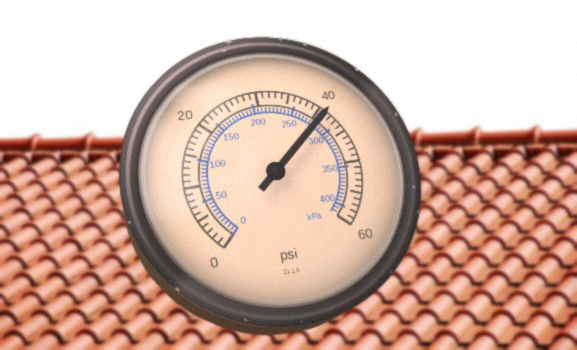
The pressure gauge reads 41
